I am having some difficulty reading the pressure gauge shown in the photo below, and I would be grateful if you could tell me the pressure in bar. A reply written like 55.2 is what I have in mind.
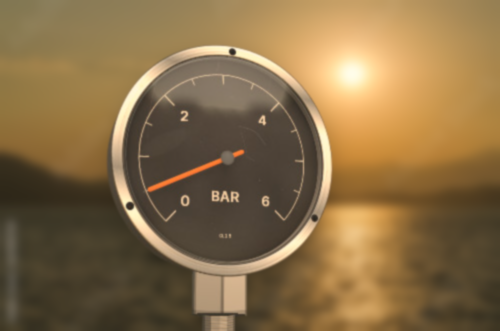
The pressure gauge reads 0.5
